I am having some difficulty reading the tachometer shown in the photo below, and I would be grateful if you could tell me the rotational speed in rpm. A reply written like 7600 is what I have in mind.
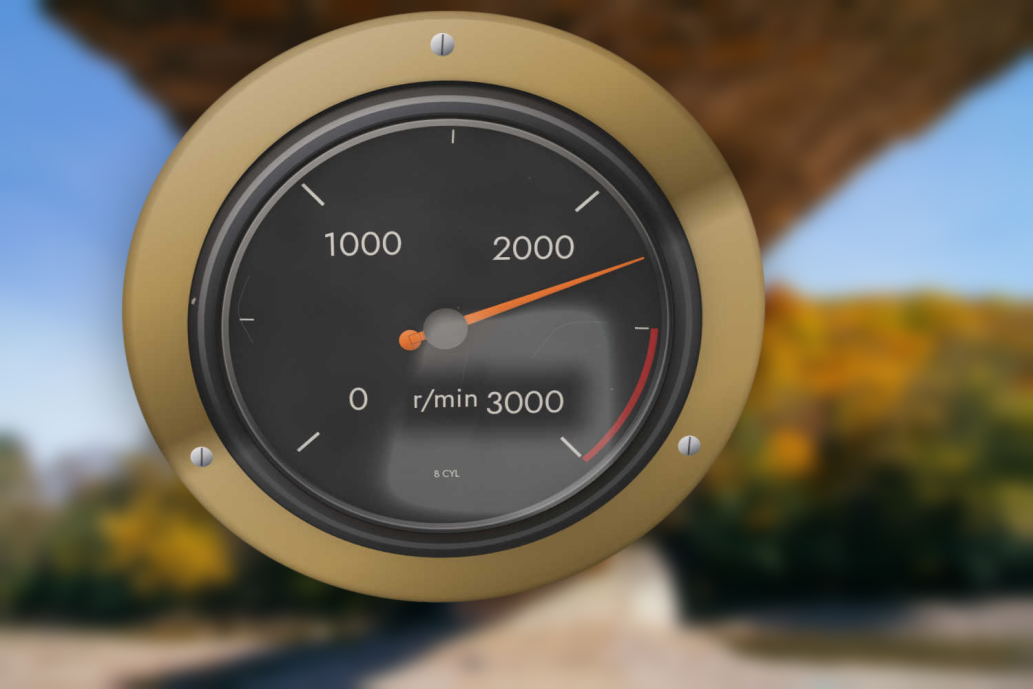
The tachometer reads 2250
